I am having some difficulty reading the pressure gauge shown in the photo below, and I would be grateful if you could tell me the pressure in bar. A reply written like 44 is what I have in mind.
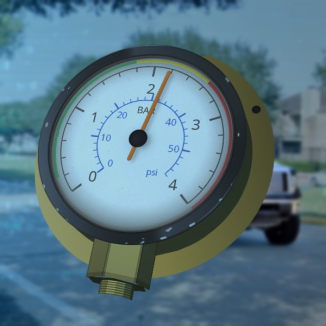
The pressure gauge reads 2.2
